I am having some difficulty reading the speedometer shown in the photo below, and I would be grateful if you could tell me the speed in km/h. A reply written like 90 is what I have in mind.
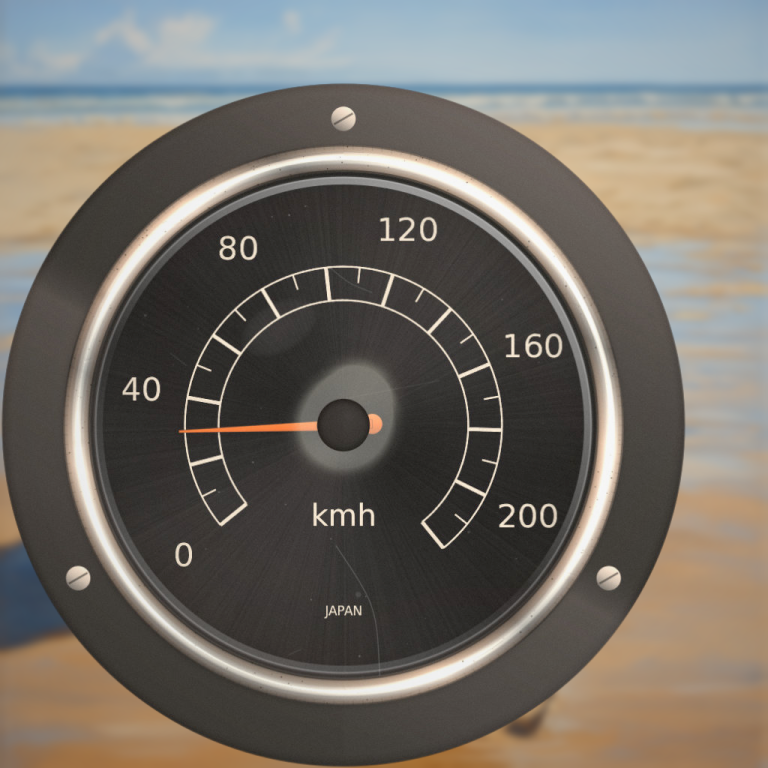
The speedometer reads 30
